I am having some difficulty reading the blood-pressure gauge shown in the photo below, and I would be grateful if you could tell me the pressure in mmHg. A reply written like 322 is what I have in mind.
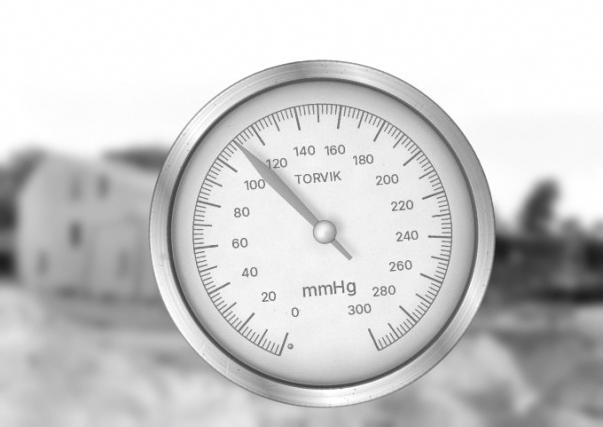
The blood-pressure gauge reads 110
